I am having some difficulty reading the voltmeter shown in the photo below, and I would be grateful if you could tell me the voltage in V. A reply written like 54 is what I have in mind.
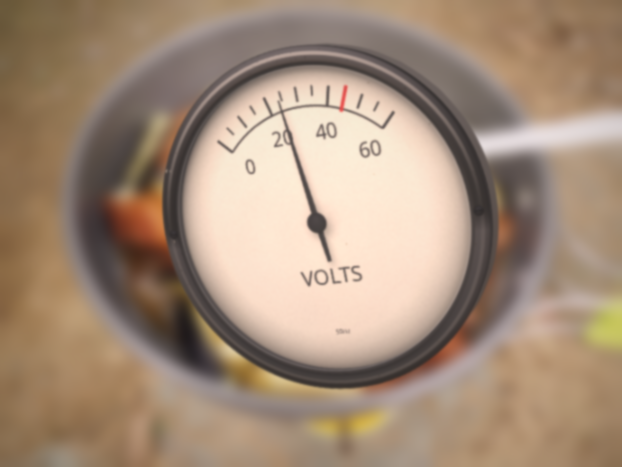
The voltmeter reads 25
